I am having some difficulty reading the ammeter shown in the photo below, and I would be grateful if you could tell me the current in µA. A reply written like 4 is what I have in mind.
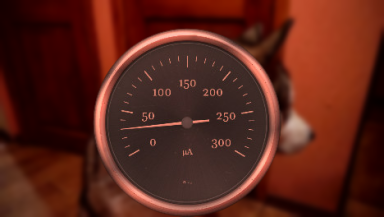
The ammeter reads 30
